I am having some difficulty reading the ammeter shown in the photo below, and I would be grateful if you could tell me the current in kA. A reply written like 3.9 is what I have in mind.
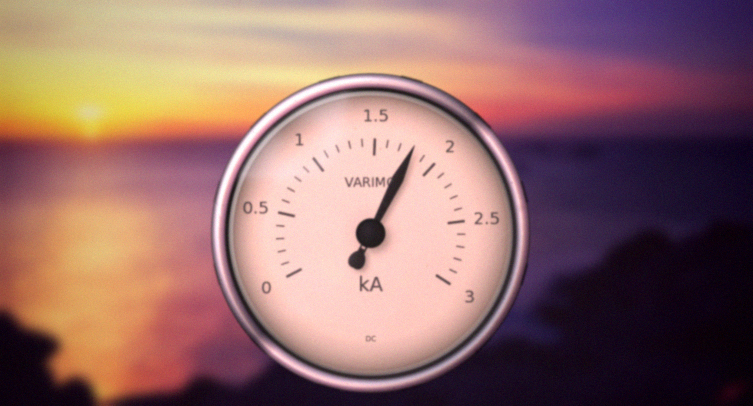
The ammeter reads 1.8
